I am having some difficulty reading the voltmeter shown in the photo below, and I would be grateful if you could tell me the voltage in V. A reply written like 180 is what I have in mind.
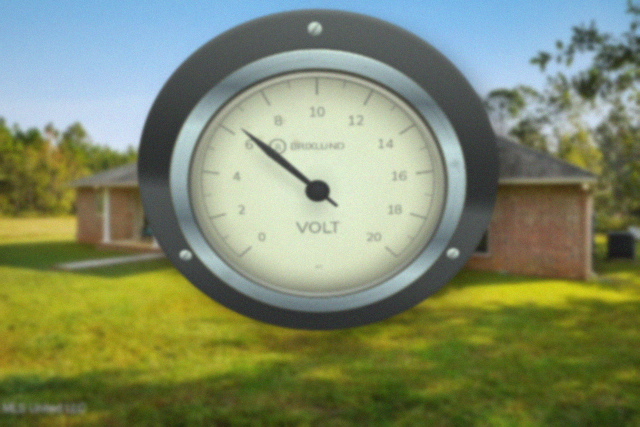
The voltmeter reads 6.5
